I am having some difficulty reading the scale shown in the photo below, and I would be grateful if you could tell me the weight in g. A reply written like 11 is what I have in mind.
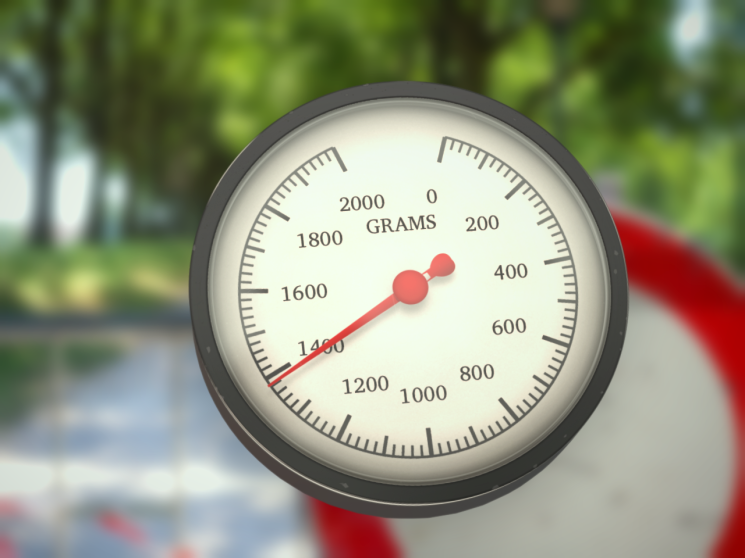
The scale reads 1380
